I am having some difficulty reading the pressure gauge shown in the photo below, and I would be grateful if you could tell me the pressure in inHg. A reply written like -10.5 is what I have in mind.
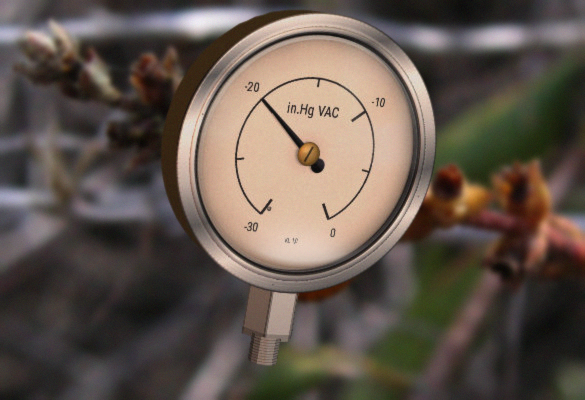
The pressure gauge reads -20
